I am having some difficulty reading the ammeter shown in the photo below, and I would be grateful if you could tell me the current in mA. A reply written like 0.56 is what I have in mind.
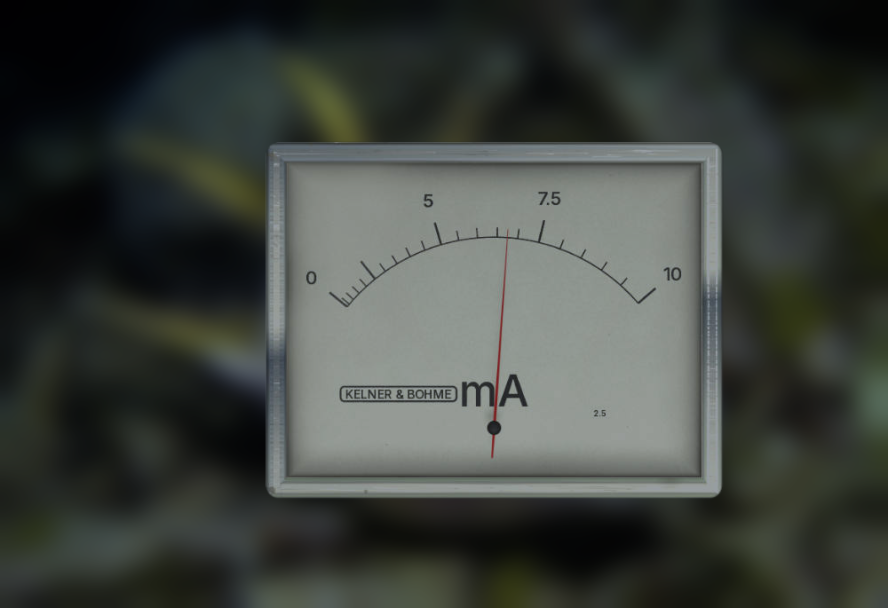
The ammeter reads 6.75
